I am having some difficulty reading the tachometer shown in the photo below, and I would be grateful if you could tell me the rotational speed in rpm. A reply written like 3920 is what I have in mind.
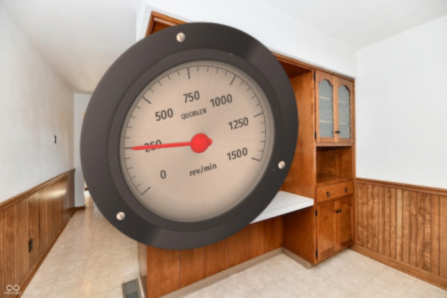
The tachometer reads 250
